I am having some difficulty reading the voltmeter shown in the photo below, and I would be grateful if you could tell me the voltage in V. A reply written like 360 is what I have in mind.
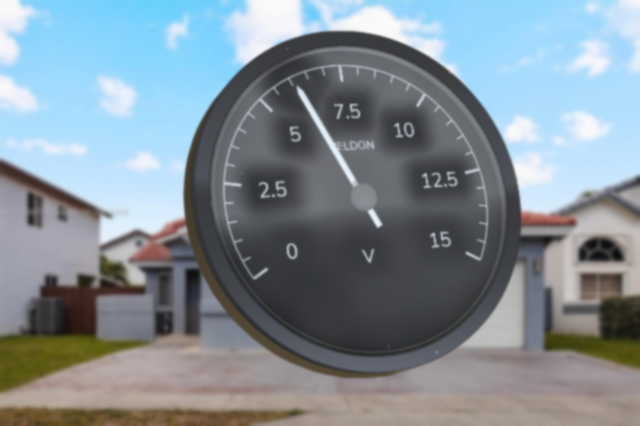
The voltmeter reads 6
